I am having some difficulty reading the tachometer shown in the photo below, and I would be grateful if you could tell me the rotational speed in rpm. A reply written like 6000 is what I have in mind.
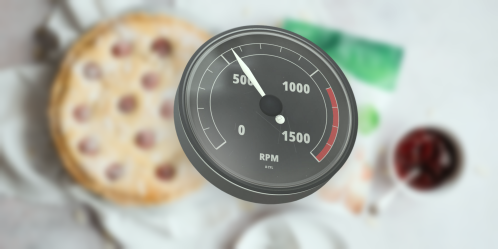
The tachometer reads 550
